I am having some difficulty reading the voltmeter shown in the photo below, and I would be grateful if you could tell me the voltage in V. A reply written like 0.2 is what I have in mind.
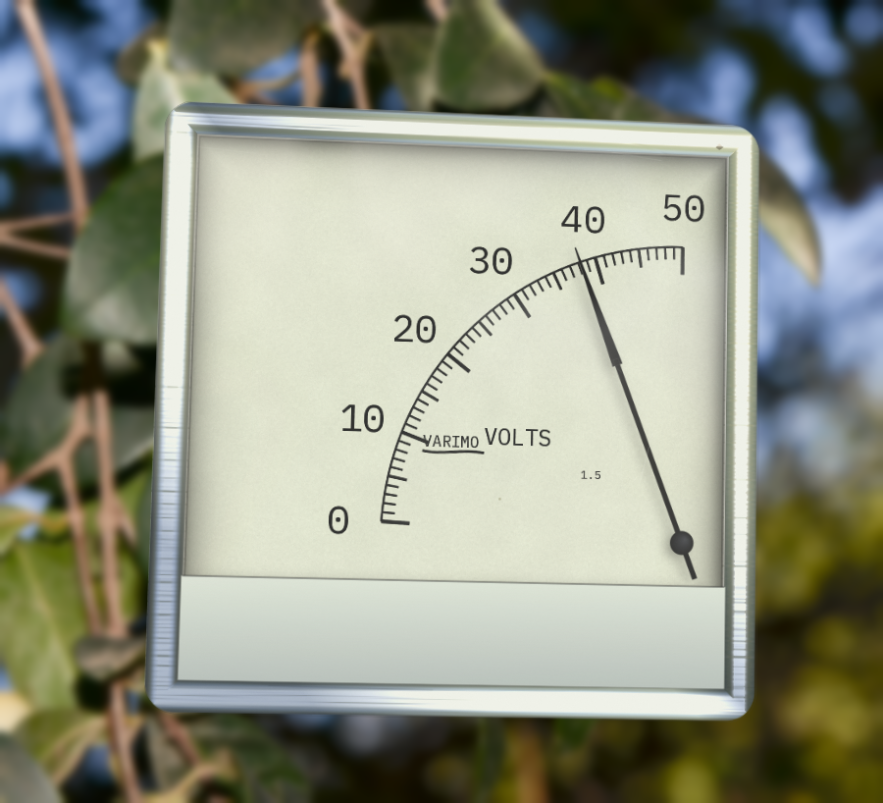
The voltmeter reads 38
